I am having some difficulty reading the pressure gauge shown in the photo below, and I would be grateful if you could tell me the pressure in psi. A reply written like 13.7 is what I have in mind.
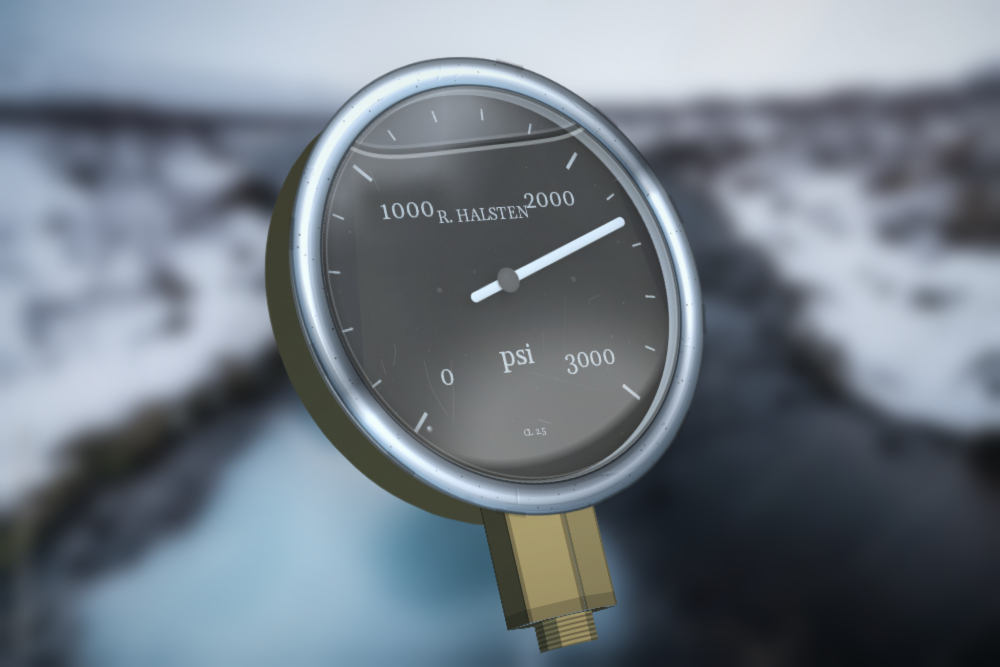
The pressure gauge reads 2300
